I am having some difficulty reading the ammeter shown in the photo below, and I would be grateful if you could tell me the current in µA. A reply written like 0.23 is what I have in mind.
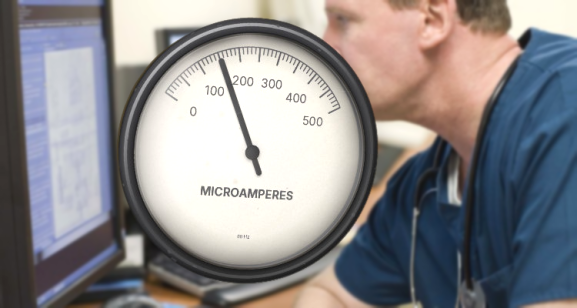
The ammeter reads 150
